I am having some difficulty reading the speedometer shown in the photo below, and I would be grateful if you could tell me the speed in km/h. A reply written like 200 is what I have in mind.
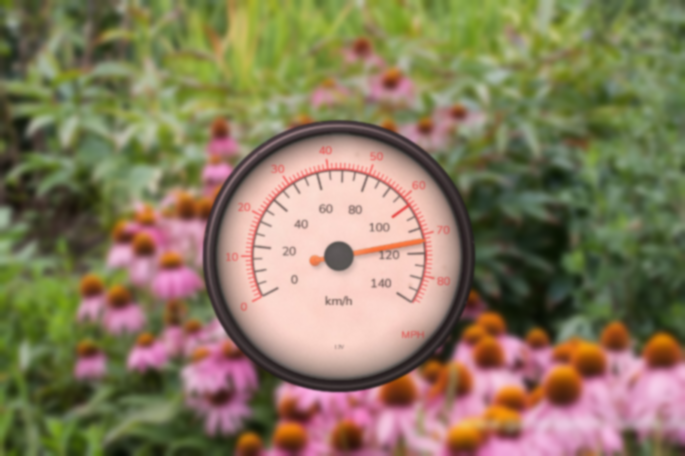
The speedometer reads 115
